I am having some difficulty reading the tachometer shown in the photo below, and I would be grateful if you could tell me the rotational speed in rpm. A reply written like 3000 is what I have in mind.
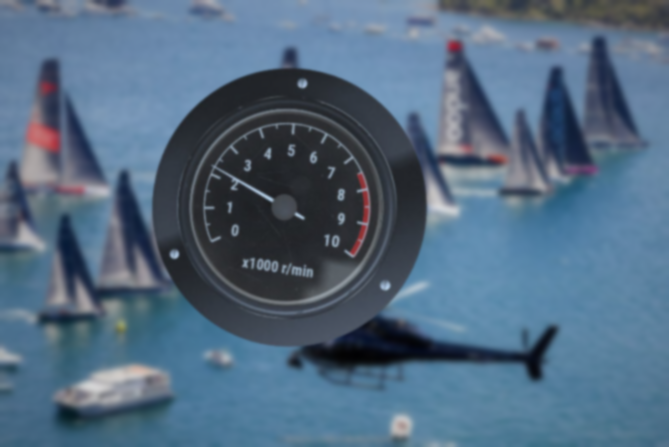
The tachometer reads 2250
